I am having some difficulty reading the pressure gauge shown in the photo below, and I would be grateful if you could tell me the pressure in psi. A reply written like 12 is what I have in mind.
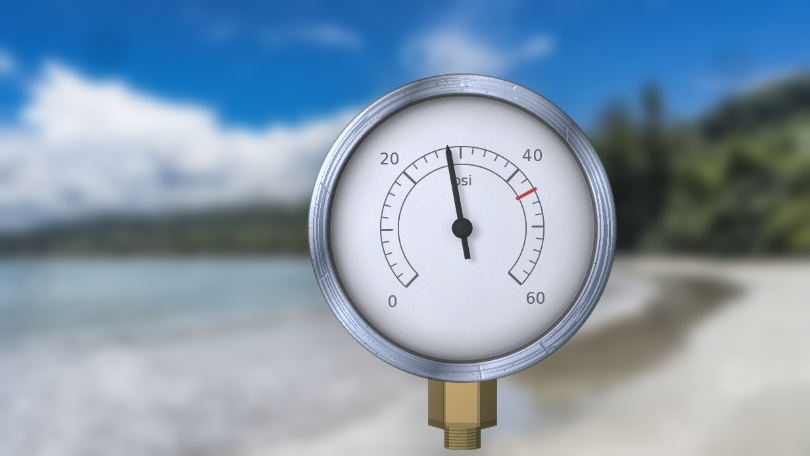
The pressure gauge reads 28
